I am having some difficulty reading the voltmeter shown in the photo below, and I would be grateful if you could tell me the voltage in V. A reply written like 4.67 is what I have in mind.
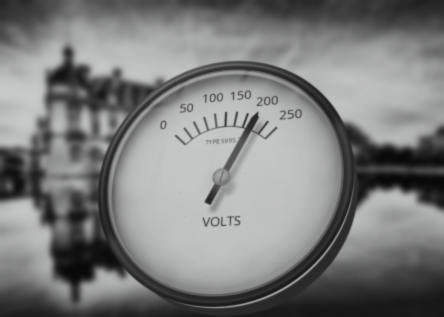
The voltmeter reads 200
